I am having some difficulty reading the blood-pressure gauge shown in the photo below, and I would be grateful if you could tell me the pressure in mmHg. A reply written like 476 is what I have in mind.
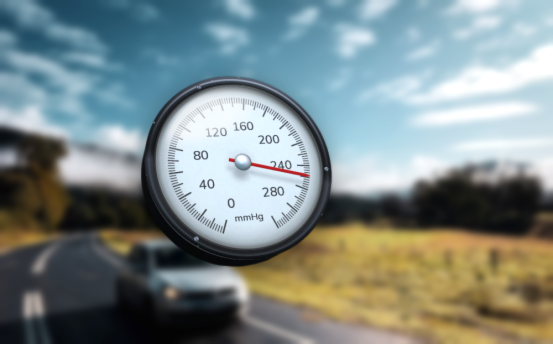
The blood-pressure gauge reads 250
